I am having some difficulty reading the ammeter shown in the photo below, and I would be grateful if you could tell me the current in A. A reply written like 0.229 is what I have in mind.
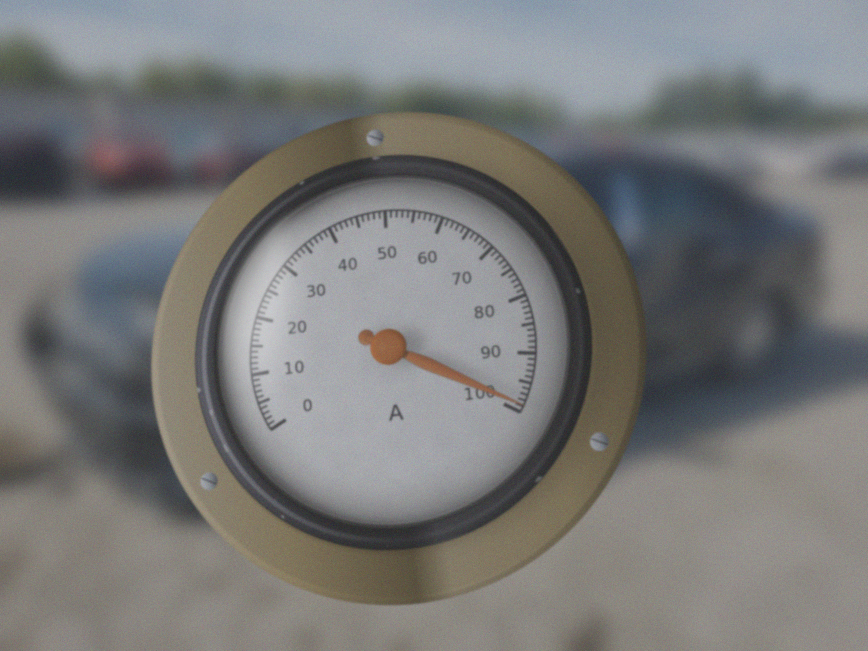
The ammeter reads 99
